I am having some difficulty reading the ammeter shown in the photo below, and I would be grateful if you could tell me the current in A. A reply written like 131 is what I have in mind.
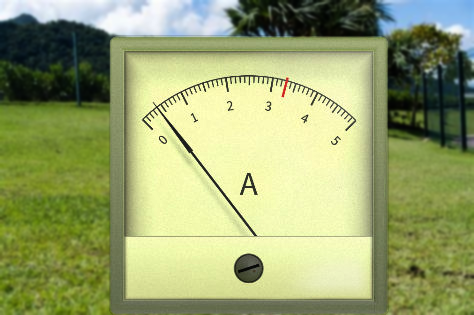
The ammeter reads 0.4
